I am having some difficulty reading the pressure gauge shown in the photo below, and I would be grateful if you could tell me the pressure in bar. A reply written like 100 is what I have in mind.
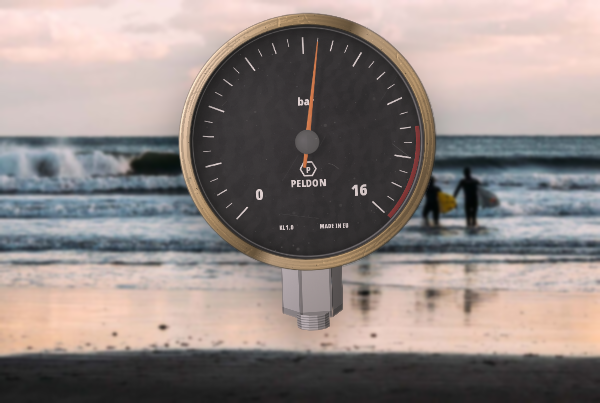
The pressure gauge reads 8.5
